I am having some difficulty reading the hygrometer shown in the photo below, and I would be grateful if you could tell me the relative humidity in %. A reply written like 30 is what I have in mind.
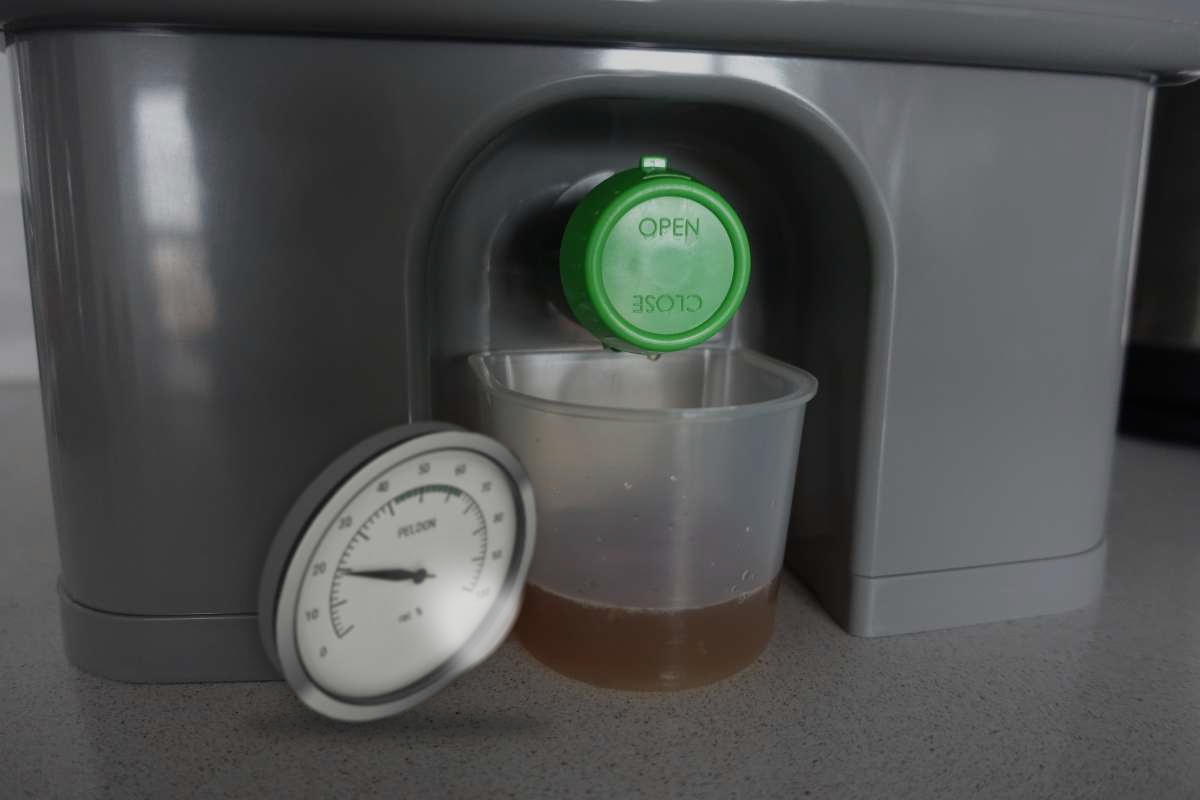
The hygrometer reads 20
